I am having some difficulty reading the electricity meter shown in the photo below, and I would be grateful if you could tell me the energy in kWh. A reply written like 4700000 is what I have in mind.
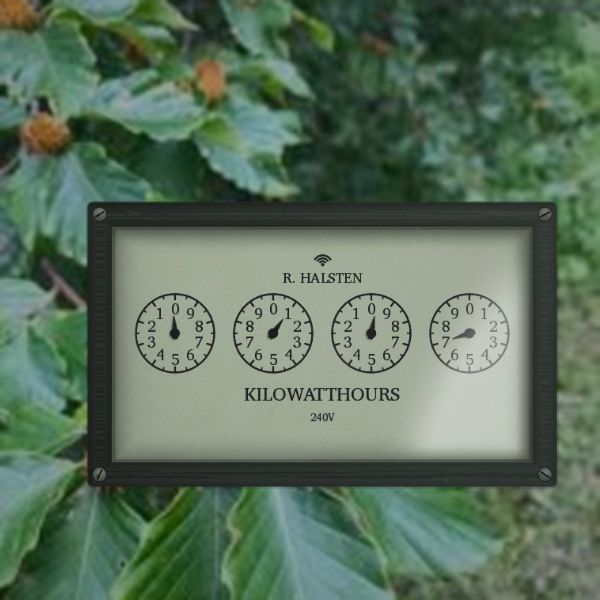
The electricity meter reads 97
